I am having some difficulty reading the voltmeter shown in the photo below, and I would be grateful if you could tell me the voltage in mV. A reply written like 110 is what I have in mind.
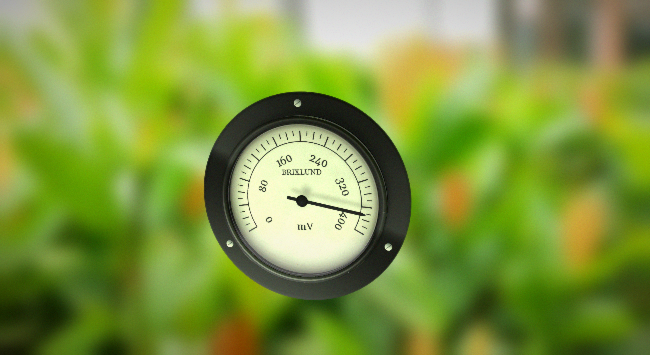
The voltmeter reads 370
